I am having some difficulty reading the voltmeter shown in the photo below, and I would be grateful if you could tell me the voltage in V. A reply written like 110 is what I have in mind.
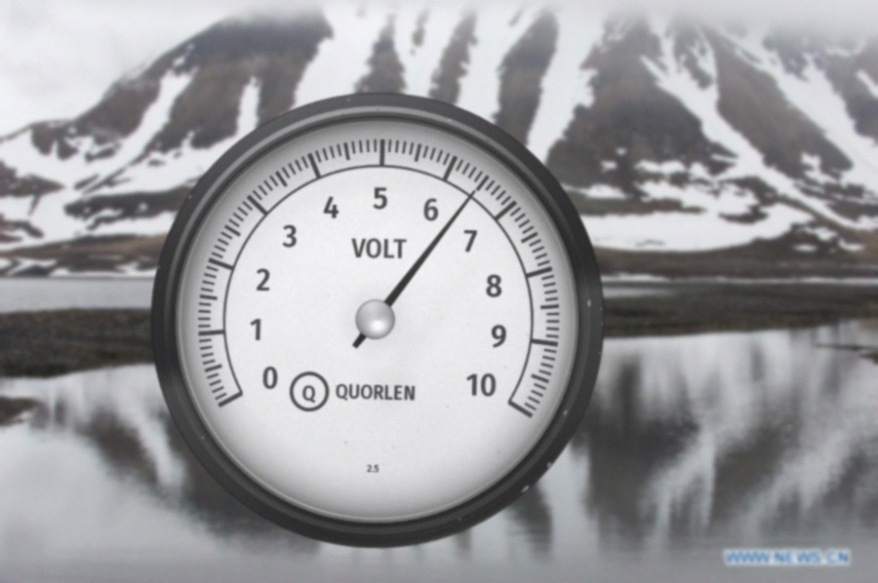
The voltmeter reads 6.5
